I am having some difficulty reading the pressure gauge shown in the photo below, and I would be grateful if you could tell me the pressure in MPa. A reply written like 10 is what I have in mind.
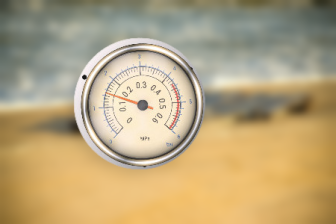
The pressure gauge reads 0.15
